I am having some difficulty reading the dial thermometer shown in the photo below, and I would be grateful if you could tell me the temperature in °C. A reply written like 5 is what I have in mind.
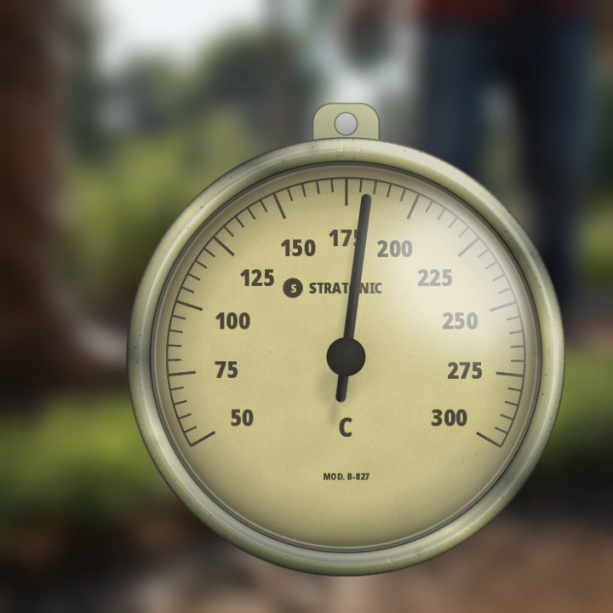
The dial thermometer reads 182.5
